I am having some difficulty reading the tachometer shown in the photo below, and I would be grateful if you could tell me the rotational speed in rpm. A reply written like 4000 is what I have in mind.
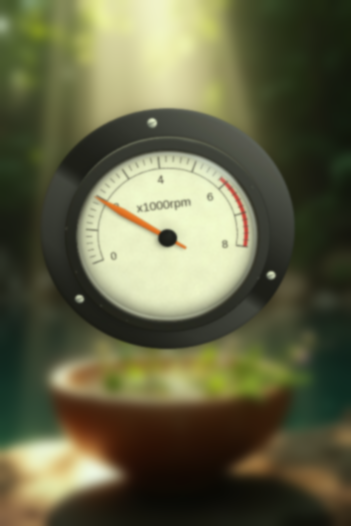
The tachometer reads 2000
